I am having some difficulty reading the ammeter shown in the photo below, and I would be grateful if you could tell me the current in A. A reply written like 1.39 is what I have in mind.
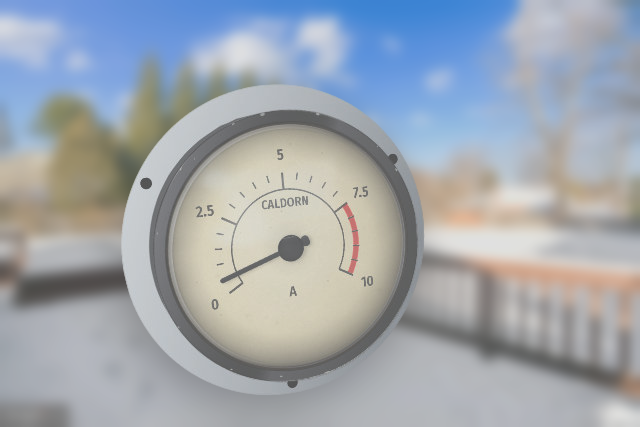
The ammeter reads 0.5
